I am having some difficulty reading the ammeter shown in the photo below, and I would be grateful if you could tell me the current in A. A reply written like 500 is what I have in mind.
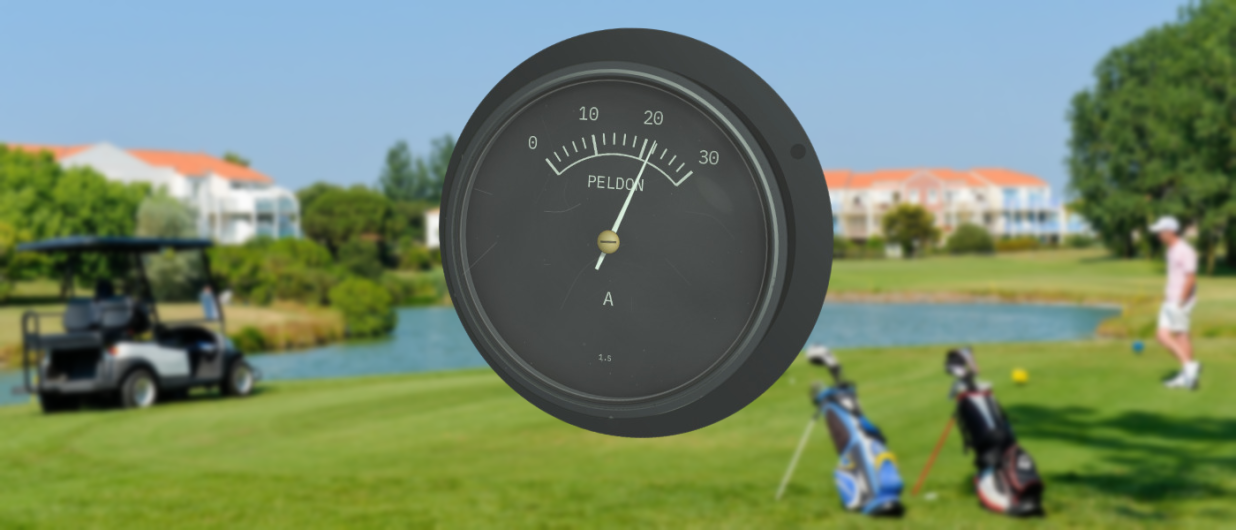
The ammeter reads 22
